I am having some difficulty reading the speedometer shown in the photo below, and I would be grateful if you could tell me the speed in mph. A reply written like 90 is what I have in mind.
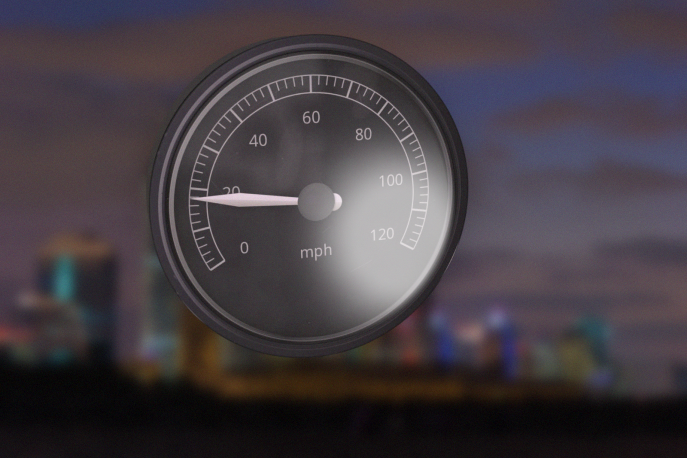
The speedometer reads 18
